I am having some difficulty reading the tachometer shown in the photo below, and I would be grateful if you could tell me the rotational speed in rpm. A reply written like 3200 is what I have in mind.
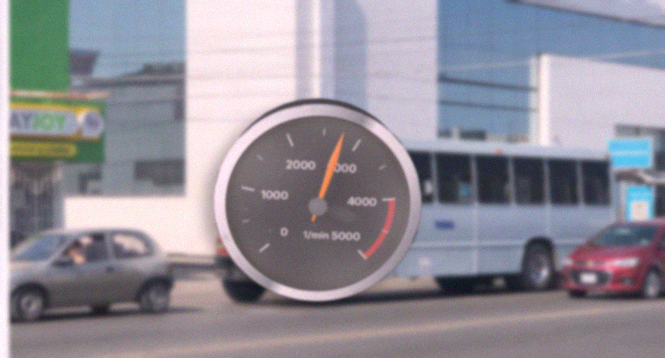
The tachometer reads 2750
